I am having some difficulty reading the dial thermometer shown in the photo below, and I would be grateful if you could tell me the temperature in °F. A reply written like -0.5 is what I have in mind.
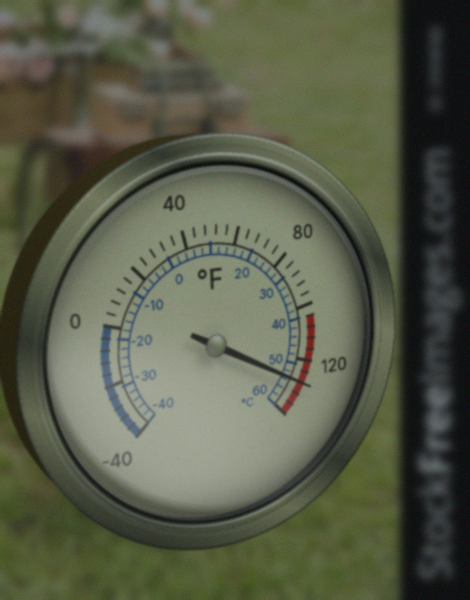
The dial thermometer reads 128
